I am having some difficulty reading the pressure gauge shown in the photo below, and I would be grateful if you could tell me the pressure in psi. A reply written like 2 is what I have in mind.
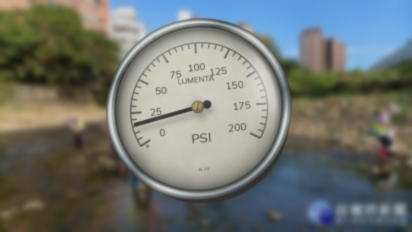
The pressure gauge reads 15
